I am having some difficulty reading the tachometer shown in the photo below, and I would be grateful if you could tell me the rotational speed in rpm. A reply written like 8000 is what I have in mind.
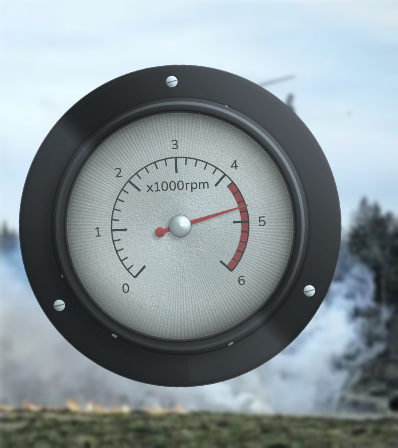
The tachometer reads 4700
